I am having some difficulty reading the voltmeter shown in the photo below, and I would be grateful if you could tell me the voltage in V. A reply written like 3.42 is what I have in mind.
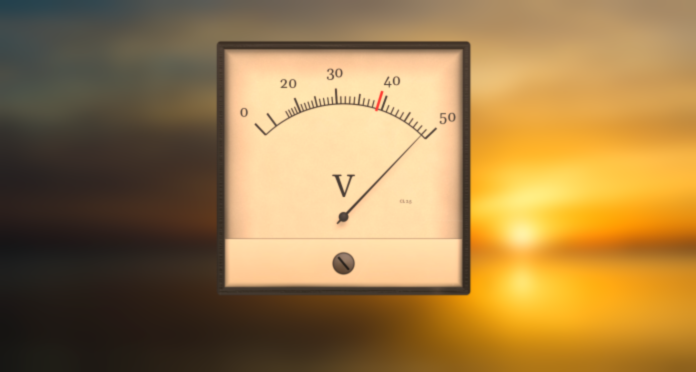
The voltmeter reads 49
